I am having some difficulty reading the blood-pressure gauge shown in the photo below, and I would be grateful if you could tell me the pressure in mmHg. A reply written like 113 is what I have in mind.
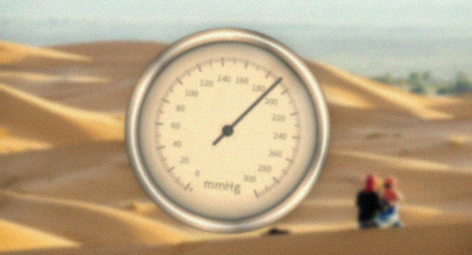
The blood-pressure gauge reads 190
